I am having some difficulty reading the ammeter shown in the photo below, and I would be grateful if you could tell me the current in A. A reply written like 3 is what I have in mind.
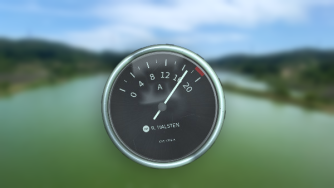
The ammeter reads 17
